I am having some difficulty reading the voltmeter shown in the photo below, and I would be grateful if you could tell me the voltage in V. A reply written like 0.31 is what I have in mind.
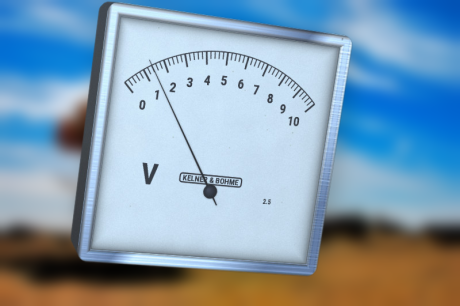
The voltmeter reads 1.4
